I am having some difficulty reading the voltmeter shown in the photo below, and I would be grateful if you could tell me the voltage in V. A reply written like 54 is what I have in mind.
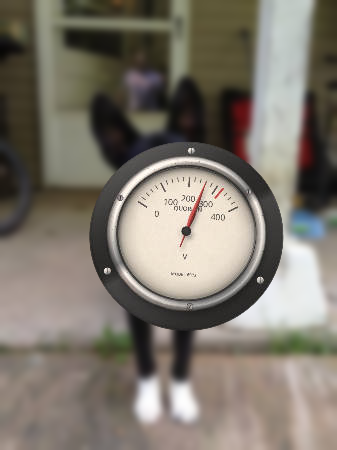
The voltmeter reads 260
